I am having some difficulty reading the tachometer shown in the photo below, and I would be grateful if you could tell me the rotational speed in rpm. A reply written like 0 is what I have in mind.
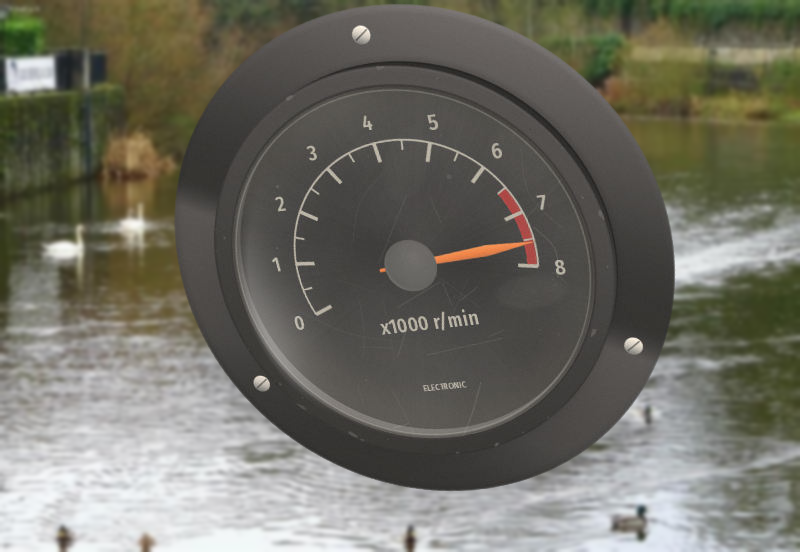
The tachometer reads 7500
